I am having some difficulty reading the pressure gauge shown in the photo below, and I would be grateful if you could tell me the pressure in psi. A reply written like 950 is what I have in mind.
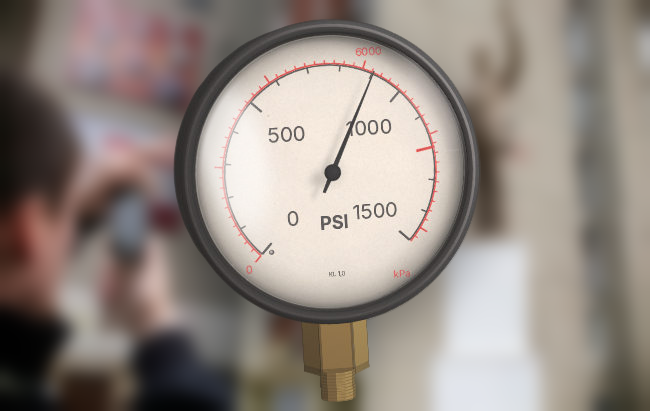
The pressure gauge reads 900
